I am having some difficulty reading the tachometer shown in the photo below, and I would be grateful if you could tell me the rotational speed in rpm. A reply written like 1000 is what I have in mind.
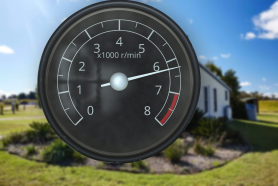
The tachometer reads 6250
